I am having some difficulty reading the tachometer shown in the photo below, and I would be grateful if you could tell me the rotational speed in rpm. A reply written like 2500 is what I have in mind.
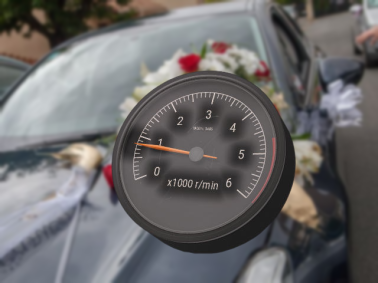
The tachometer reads 800
